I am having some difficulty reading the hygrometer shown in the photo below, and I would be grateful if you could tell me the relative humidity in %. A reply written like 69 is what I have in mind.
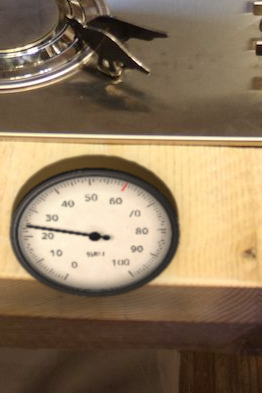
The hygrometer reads 25
